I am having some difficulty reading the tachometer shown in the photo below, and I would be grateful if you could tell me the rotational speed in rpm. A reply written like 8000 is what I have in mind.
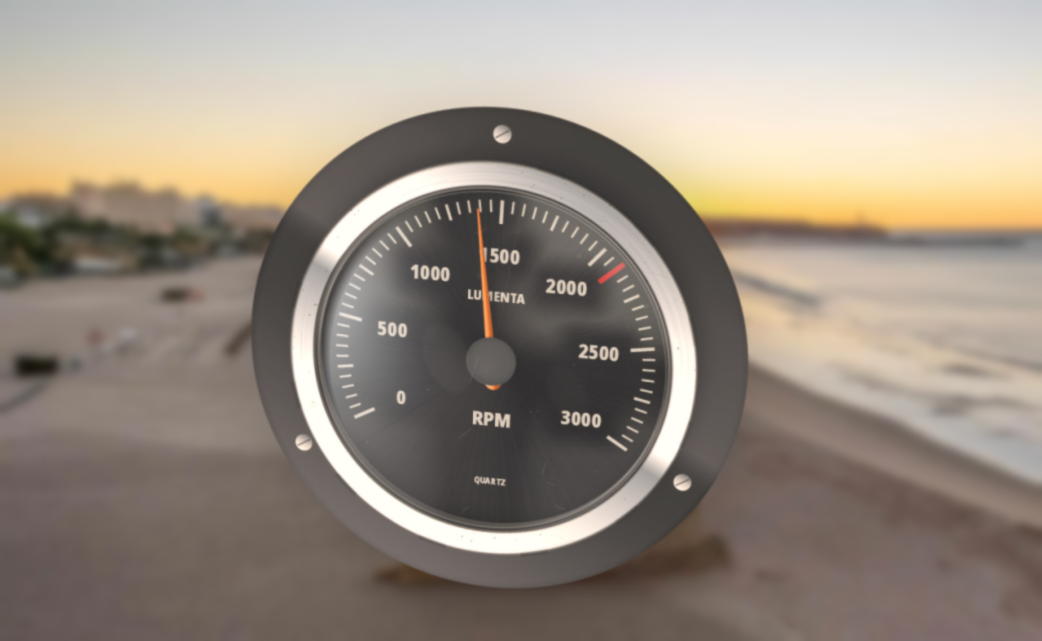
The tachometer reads 1400
